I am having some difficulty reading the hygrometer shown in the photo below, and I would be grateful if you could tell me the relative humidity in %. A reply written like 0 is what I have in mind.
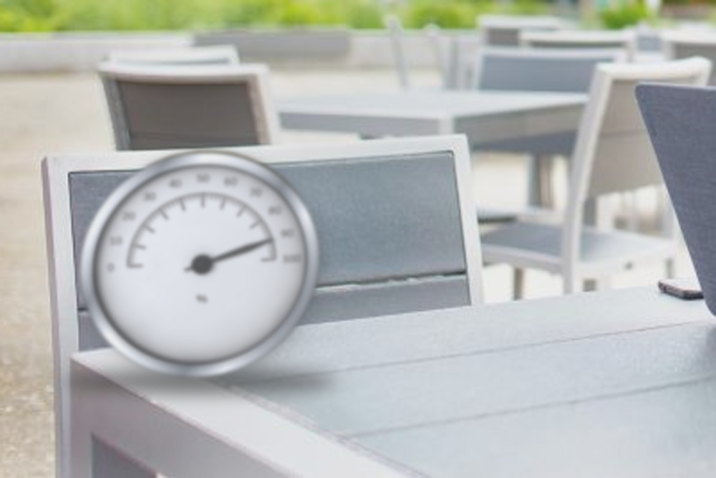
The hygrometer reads 90
